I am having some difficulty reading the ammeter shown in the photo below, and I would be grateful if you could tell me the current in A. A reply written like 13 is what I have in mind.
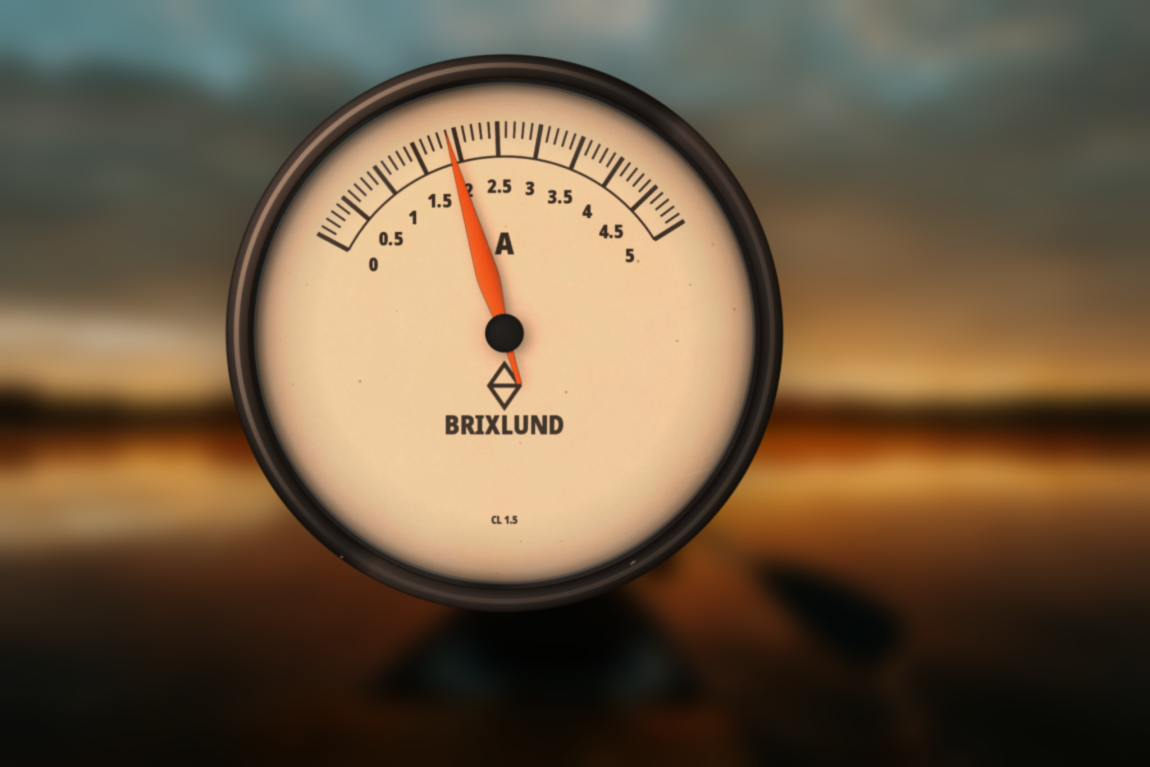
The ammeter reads 1.9
